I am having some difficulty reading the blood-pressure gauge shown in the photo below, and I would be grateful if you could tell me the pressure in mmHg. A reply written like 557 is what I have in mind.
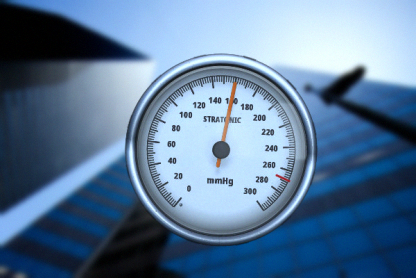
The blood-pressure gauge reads 160
